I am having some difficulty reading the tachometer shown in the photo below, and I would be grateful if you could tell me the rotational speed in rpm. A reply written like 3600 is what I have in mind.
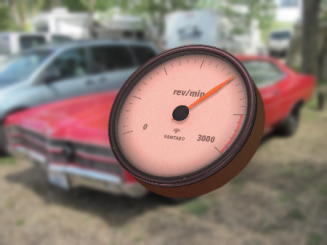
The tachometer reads 2000
